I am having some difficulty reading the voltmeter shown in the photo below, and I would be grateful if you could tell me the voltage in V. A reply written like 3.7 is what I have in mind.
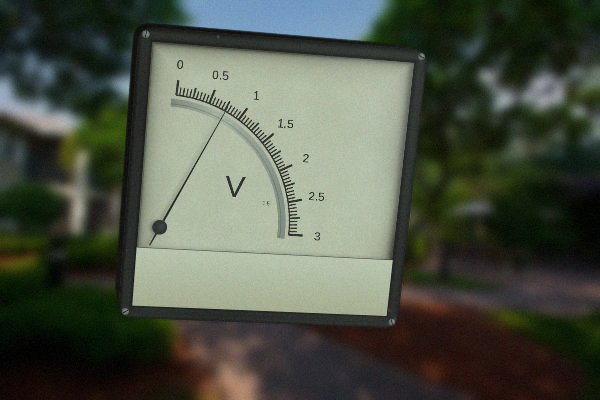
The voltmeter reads 0.75
